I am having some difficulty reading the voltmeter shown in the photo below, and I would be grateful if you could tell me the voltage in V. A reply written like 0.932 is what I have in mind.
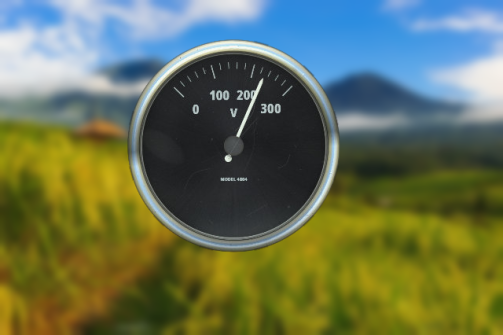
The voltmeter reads 230
